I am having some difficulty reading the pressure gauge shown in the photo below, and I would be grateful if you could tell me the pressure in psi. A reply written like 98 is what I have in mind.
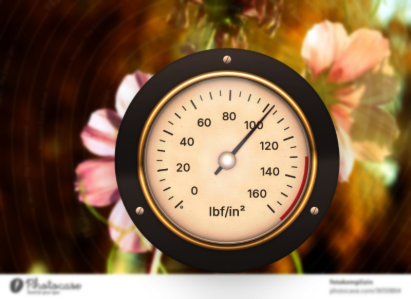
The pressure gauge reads 102.5
